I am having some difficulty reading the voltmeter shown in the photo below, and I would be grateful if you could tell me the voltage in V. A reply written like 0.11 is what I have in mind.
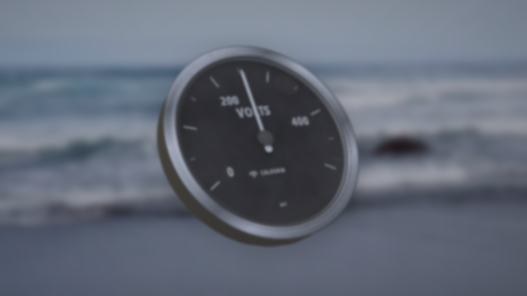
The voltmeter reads 250
